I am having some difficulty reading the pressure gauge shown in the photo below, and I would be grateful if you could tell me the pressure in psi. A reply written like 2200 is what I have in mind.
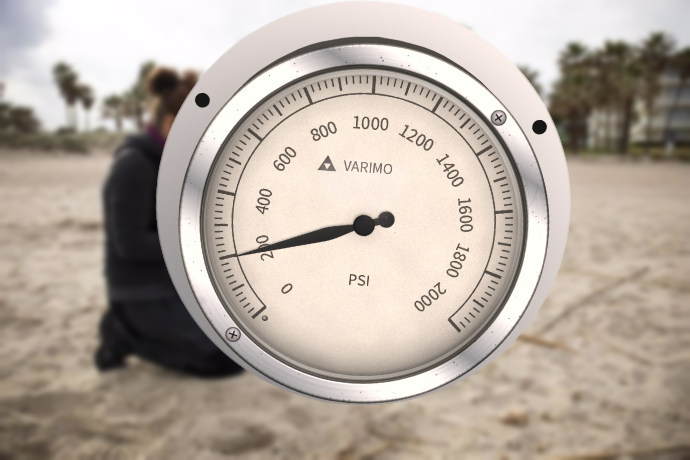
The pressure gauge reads 200
